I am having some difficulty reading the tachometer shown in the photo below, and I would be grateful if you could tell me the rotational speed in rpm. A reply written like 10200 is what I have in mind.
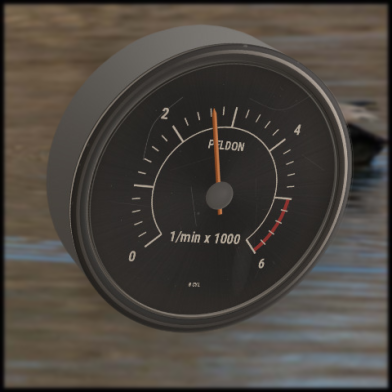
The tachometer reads 2600
